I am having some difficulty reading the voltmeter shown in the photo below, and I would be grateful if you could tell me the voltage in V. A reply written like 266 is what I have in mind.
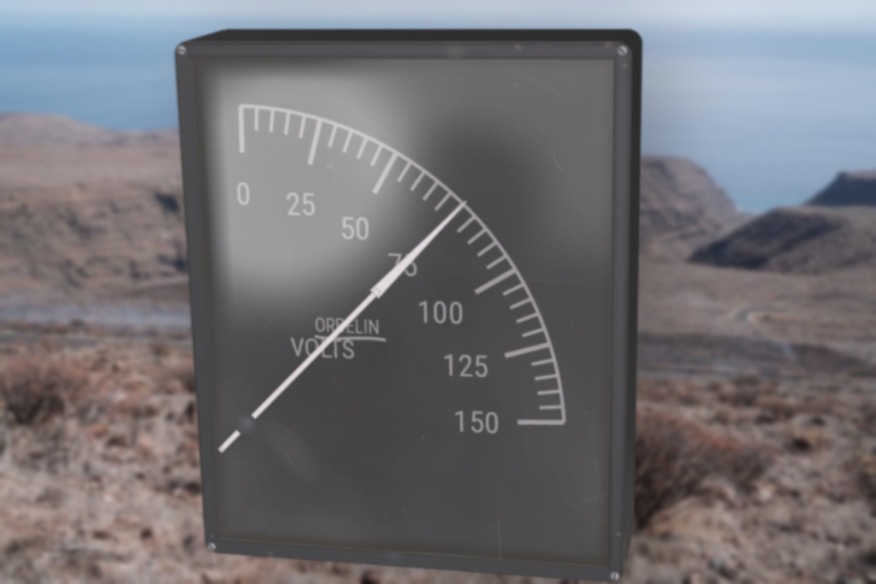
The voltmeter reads 75
